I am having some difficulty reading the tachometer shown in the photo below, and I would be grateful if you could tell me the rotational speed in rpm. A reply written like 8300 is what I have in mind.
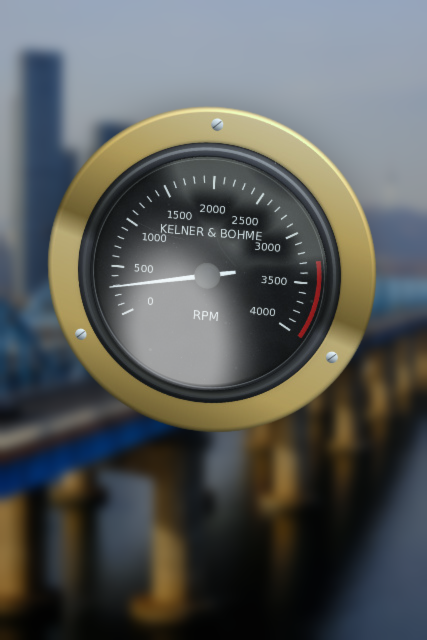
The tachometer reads 300
